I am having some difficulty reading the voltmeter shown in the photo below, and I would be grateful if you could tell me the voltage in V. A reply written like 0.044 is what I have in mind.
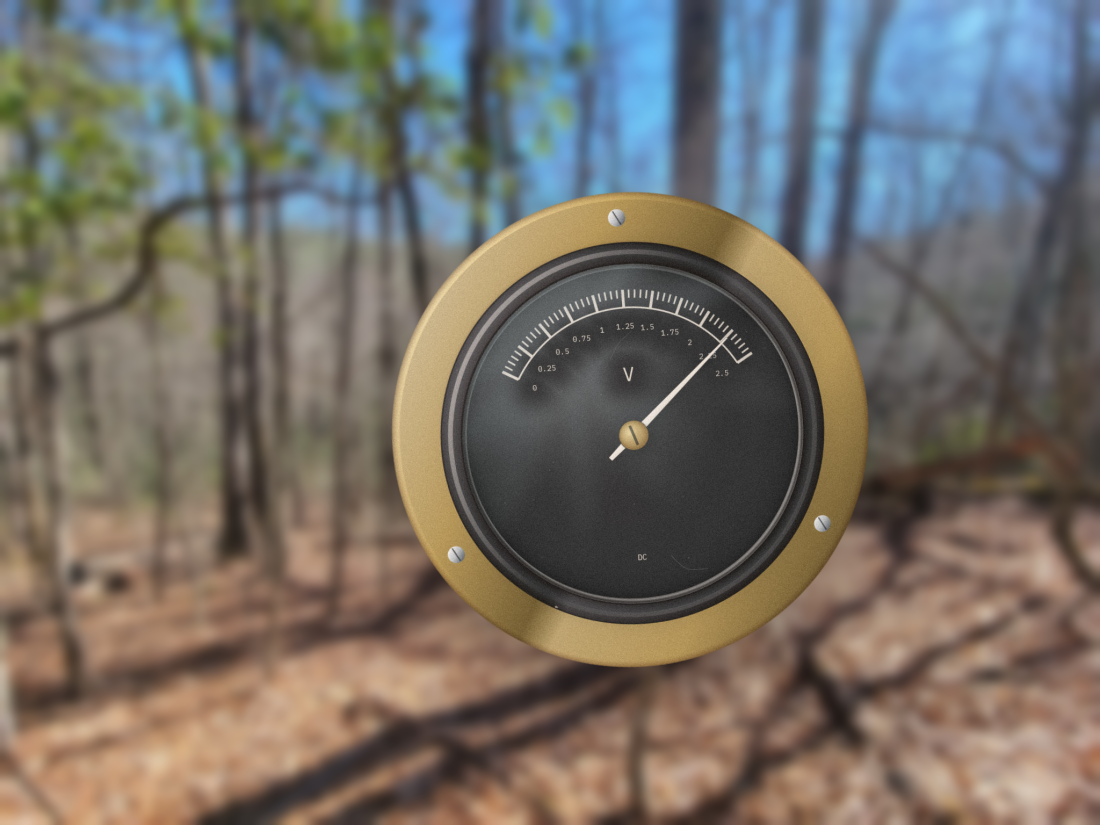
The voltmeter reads 2.25
